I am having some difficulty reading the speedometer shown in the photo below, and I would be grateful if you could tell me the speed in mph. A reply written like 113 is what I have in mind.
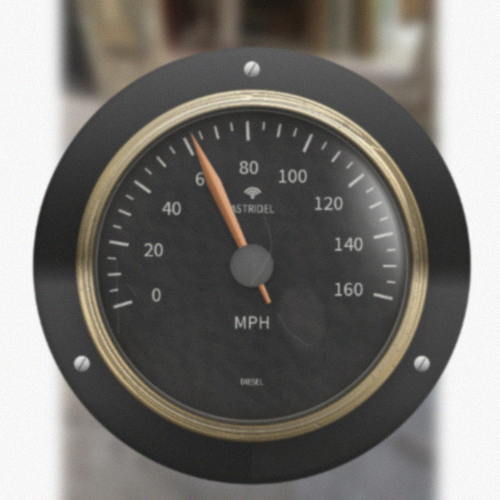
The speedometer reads 62.5
